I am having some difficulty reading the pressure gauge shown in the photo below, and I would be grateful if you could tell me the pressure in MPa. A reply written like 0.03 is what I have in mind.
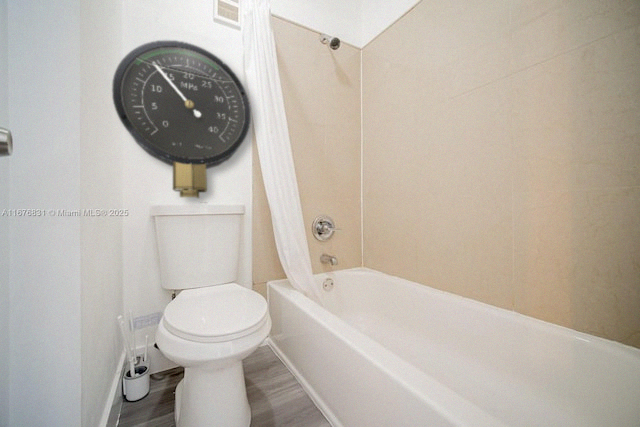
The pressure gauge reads 14
